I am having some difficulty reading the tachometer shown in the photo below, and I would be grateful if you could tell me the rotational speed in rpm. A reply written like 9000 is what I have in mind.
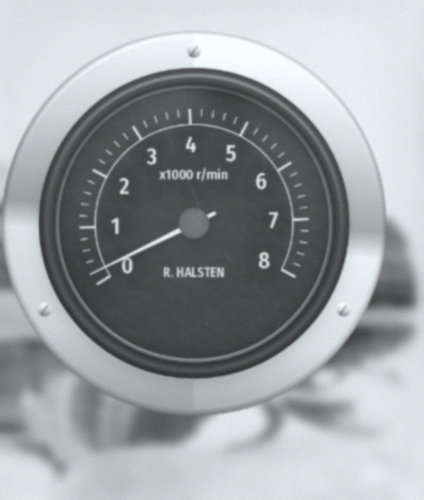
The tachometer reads 200
